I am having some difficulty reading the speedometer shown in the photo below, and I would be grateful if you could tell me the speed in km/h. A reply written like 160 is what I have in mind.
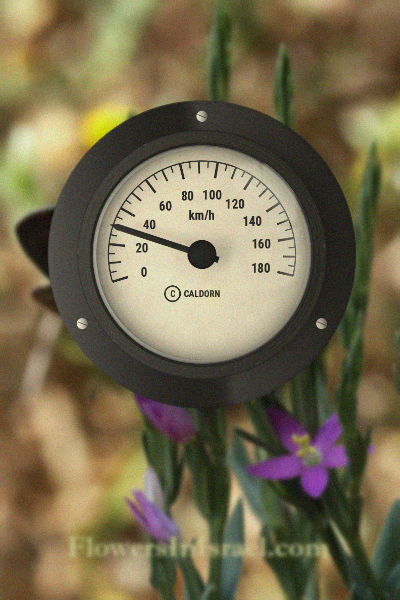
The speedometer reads 30
